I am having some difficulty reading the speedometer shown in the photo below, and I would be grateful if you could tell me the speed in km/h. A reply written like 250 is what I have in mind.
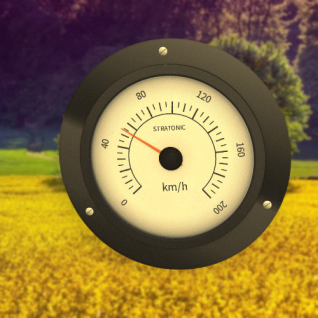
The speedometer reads 55
